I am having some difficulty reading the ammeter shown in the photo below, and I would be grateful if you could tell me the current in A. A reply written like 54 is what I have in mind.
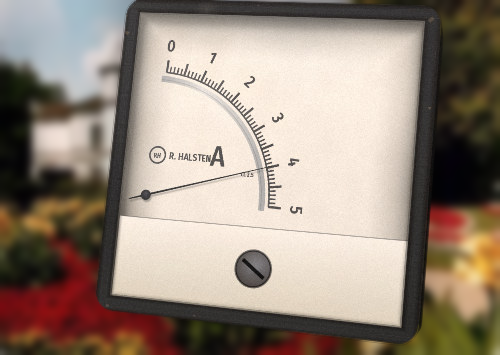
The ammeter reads 4
